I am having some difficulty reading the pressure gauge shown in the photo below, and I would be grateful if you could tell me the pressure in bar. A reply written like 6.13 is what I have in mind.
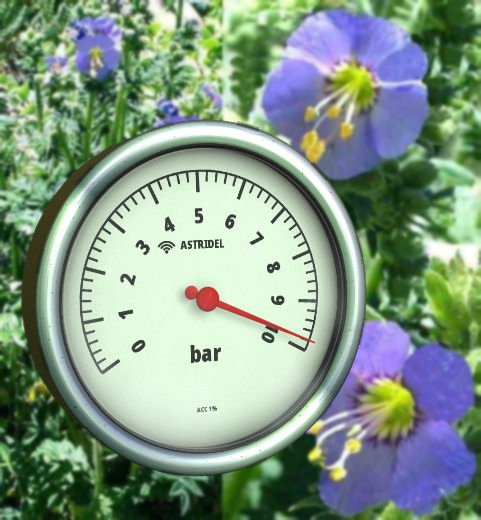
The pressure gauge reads 9.8
